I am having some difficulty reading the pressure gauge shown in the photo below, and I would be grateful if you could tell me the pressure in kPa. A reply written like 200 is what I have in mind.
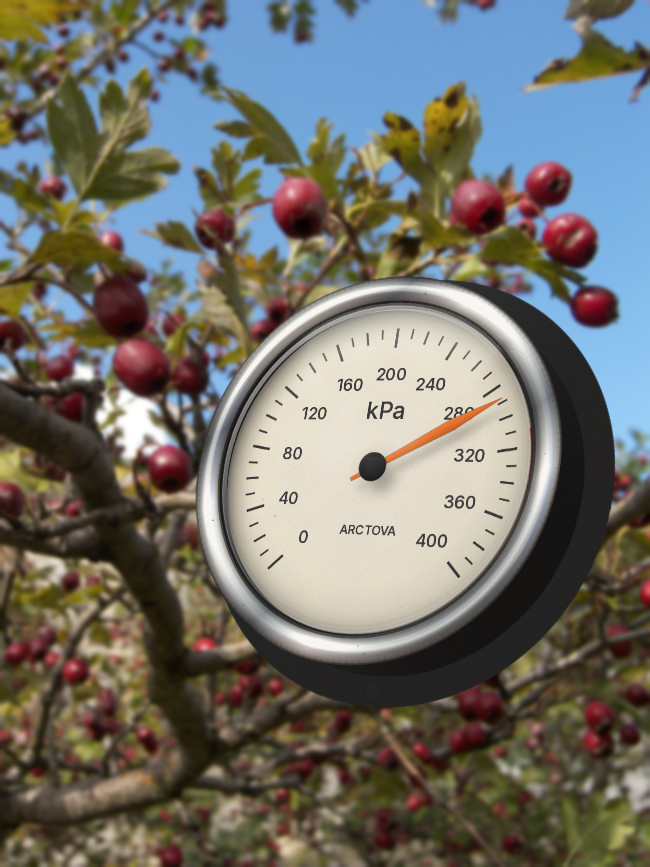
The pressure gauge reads 290
